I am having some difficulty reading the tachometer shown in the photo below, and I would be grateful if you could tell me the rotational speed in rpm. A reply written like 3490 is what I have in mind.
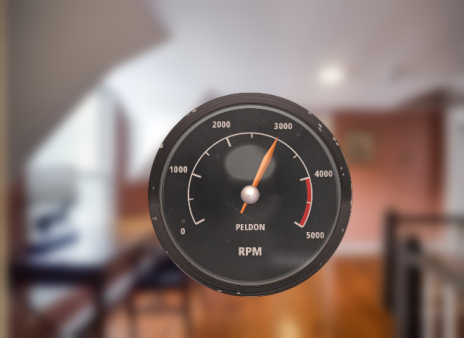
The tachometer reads 3000
